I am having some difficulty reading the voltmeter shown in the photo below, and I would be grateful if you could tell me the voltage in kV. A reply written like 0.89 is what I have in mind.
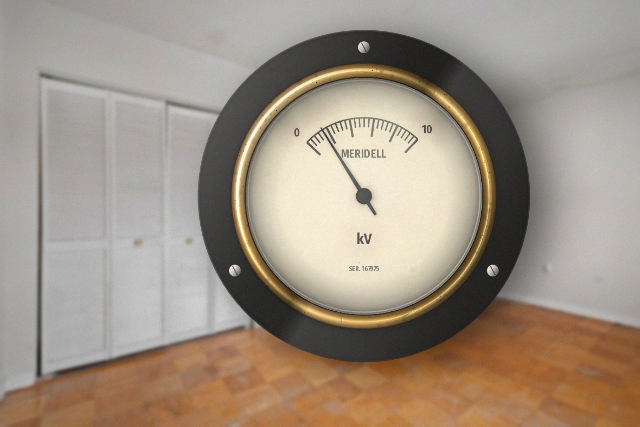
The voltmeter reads 1.6
